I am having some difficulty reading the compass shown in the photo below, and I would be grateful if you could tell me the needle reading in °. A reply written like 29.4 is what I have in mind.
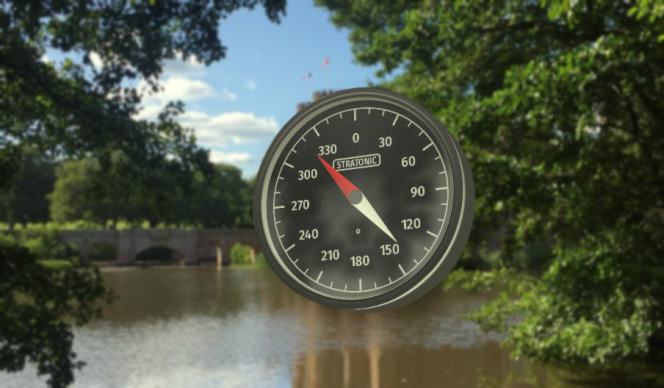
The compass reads 320
